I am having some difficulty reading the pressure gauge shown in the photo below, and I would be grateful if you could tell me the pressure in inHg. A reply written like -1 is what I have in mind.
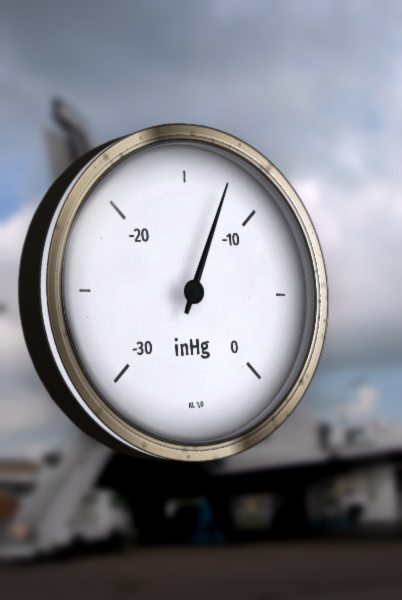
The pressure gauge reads -12.5
